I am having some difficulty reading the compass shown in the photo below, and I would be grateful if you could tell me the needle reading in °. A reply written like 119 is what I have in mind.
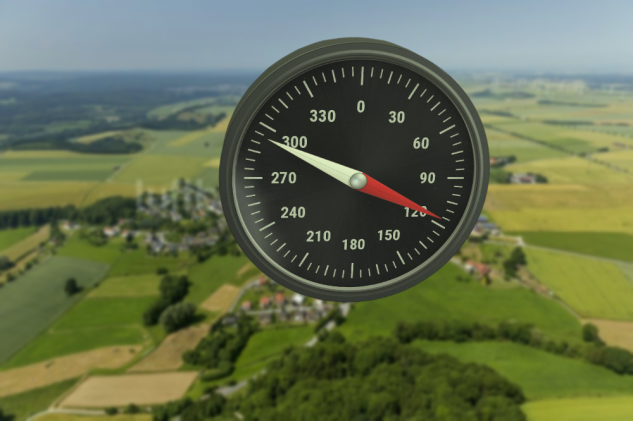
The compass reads 115
